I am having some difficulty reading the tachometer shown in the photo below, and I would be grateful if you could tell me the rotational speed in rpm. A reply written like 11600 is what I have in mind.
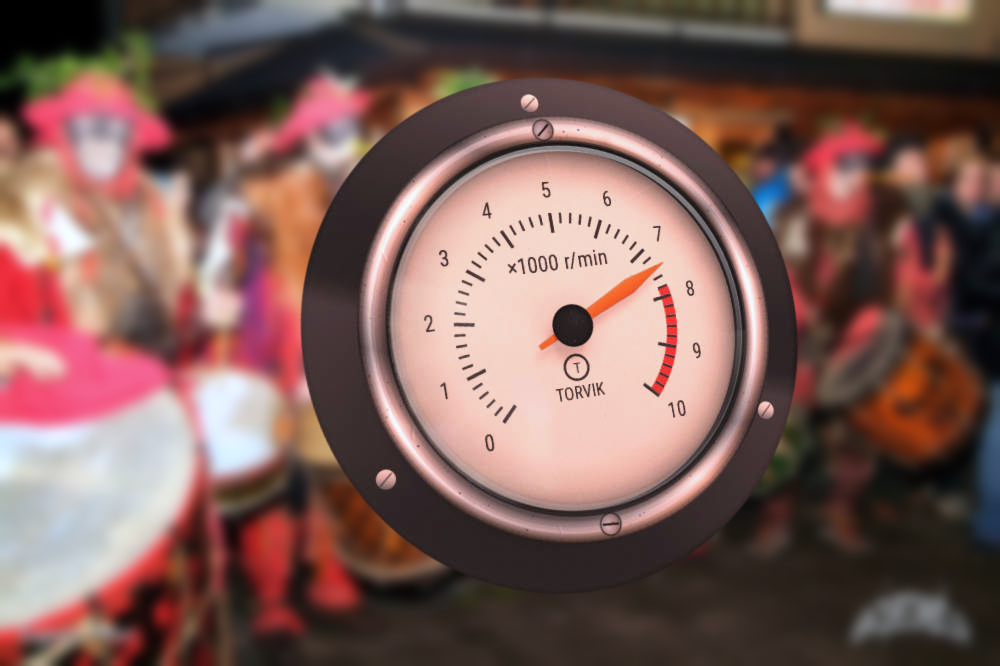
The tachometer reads 7400
